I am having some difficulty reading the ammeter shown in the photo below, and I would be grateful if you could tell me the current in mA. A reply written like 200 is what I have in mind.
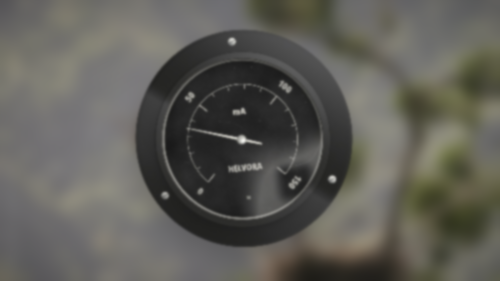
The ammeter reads 35
